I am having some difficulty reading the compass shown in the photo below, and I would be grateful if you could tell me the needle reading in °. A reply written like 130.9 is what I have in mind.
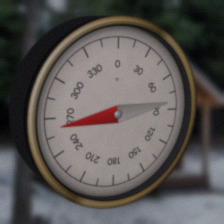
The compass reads 262.5
